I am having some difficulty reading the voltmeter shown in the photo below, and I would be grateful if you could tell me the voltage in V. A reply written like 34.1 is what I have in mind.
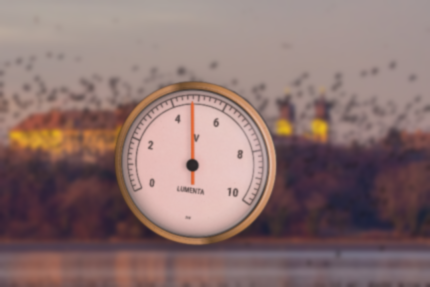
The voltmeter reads 4.8
